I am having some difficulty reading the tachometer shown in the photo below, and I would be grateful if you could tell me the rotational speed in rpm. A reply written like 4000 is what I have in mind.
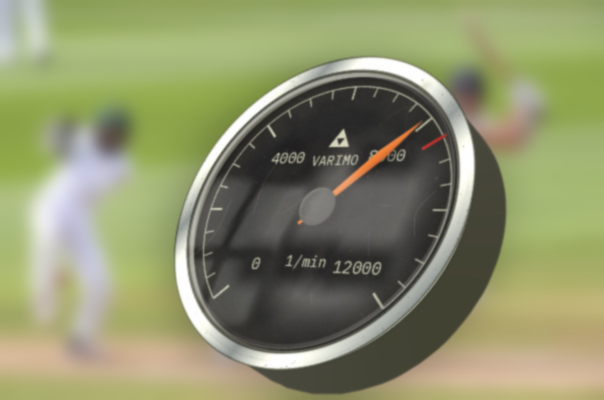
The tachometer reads 8000
